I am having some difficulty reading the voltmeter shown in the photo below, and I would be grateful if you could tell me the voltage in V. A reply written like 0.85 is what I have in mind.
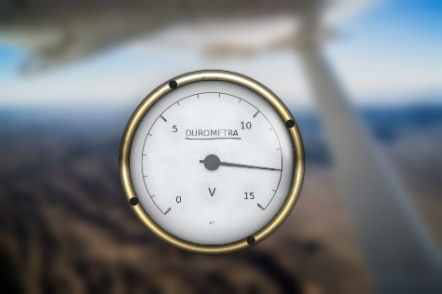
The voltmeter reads 13
